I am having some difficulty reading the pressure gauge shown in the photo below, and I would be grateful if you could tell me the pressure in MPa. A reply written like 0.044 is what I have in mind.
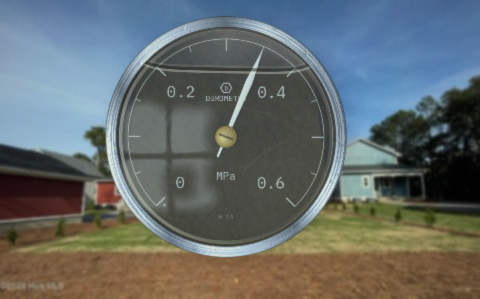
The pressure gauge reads 0.35
